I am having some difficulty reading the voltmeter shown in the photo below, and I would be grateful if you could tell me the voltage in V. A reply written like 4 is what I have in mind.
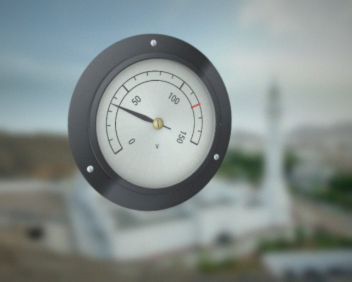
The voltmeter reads 35
